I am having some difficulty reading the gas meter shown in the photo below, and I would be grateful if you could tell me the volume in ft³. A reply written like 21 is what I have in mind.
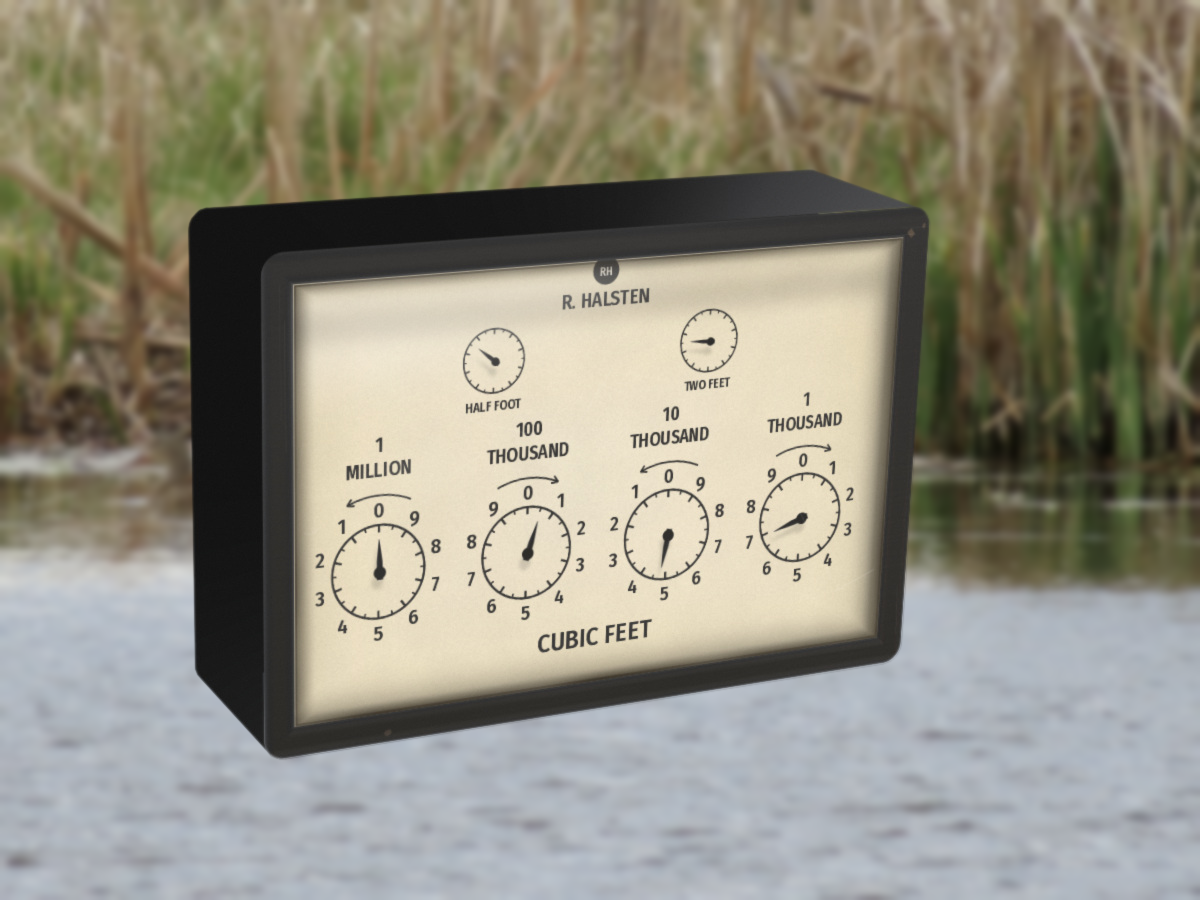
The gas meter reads 4700
